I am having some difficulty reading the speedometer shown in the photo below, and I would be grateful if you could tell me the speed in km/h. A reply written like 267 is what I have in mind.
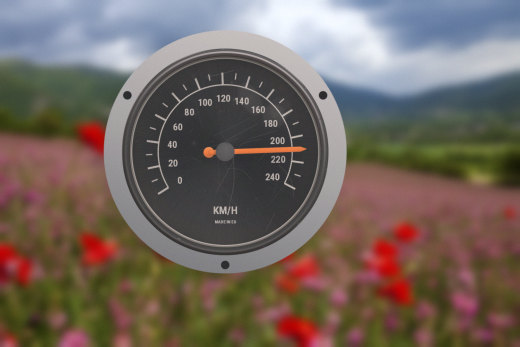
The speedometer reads 210
